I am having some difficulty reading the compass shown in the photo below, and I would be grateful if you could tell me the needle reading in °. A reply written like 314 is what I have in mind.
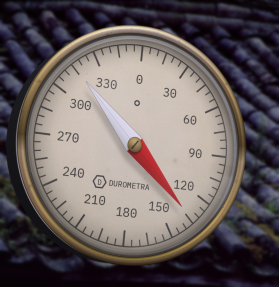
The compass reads 135
